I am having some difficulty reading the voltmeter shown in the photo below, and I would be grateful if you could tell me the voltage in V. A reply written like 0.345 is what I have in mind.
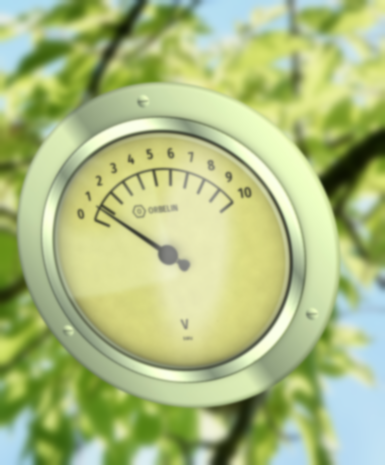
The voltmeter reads 1
